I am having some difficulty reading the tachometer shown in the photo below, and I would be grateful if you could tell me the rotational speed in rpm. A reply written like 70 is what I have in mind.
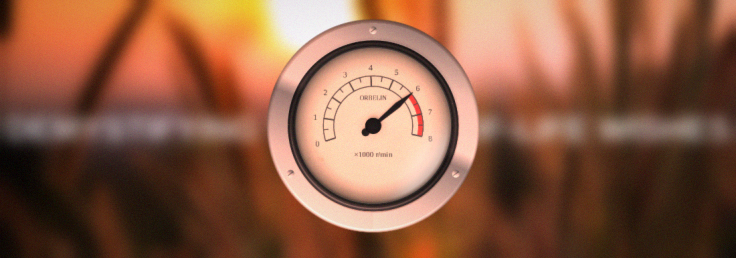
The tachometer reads 6000
